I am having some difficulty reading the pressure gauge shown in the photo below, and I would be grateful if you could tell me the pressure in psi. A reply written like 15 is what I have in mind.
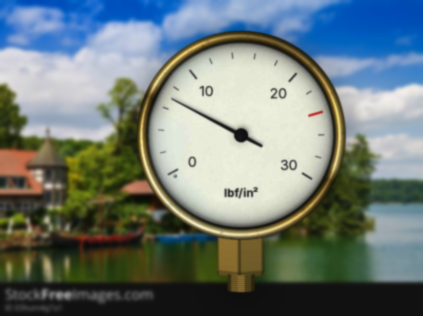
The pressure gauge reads 7
